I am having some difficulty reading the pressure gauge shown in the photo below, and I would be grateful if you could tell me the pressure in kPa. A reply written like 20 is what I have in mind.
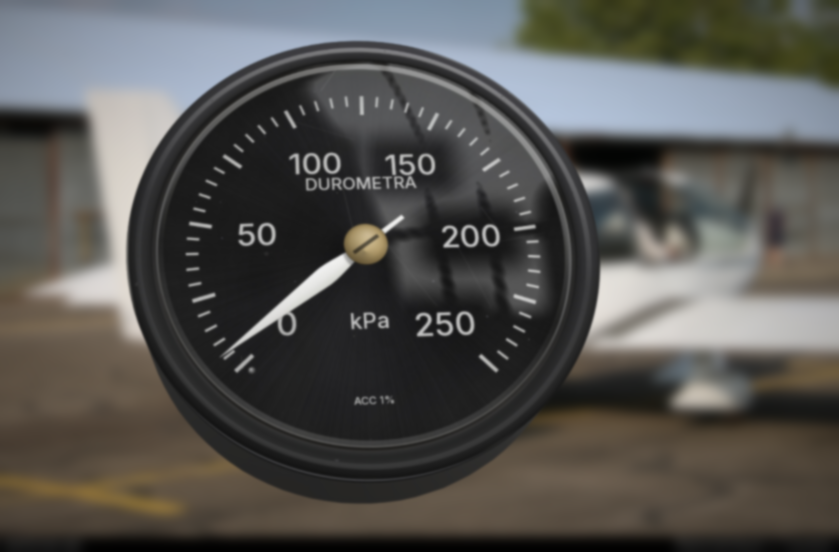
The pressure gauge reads 5
